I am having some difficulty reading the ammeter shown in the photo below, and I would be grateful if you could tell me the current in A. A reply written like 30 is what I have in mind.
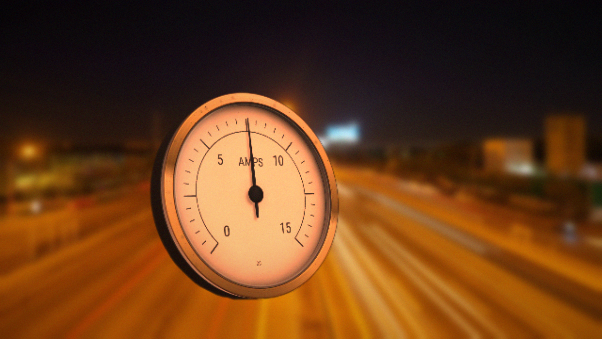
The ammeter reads 7.5
